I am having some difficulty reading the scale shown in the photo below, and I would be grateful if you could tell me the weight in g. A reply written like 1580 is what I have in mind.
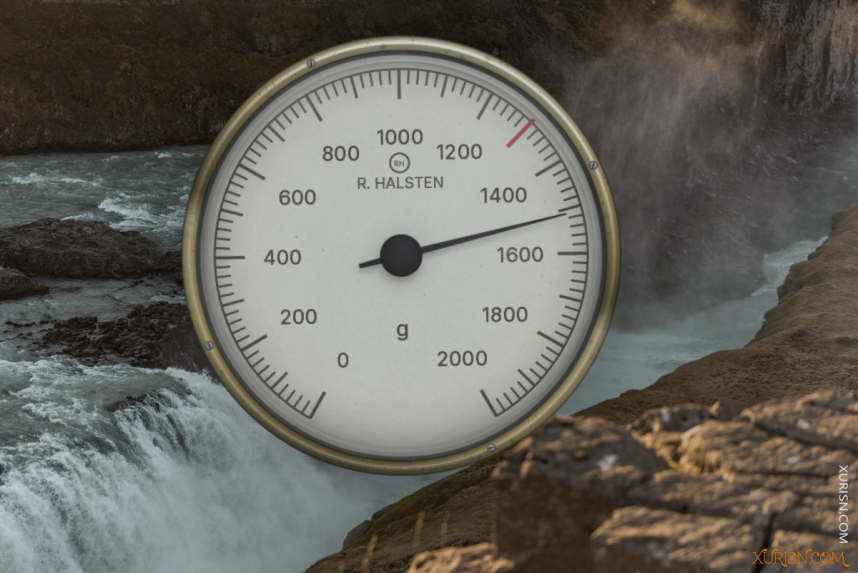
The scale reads 1510
